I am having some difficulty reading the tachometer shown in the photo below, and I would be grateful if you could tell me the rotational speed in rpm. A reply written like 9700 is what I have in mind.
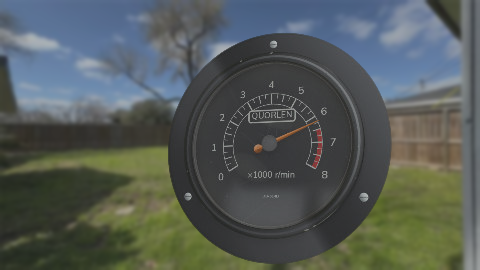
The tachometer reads 6250
